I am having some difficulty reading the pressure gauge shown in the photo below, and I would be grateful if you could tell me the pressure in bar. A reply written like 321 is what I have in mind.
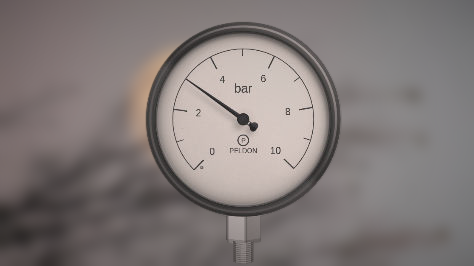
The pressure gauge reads 3
